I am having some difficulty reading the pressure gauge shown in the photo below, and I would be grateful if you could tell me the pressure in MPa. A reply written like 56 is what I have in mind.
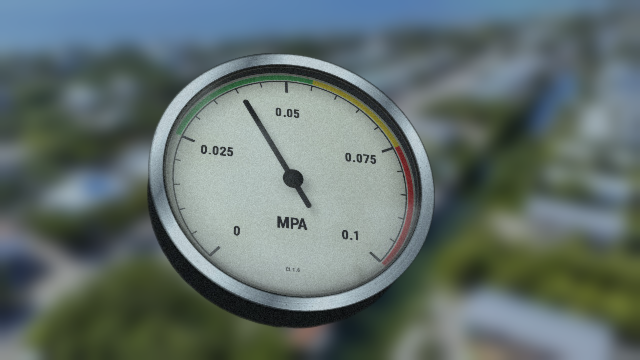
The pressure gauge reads 0.04
